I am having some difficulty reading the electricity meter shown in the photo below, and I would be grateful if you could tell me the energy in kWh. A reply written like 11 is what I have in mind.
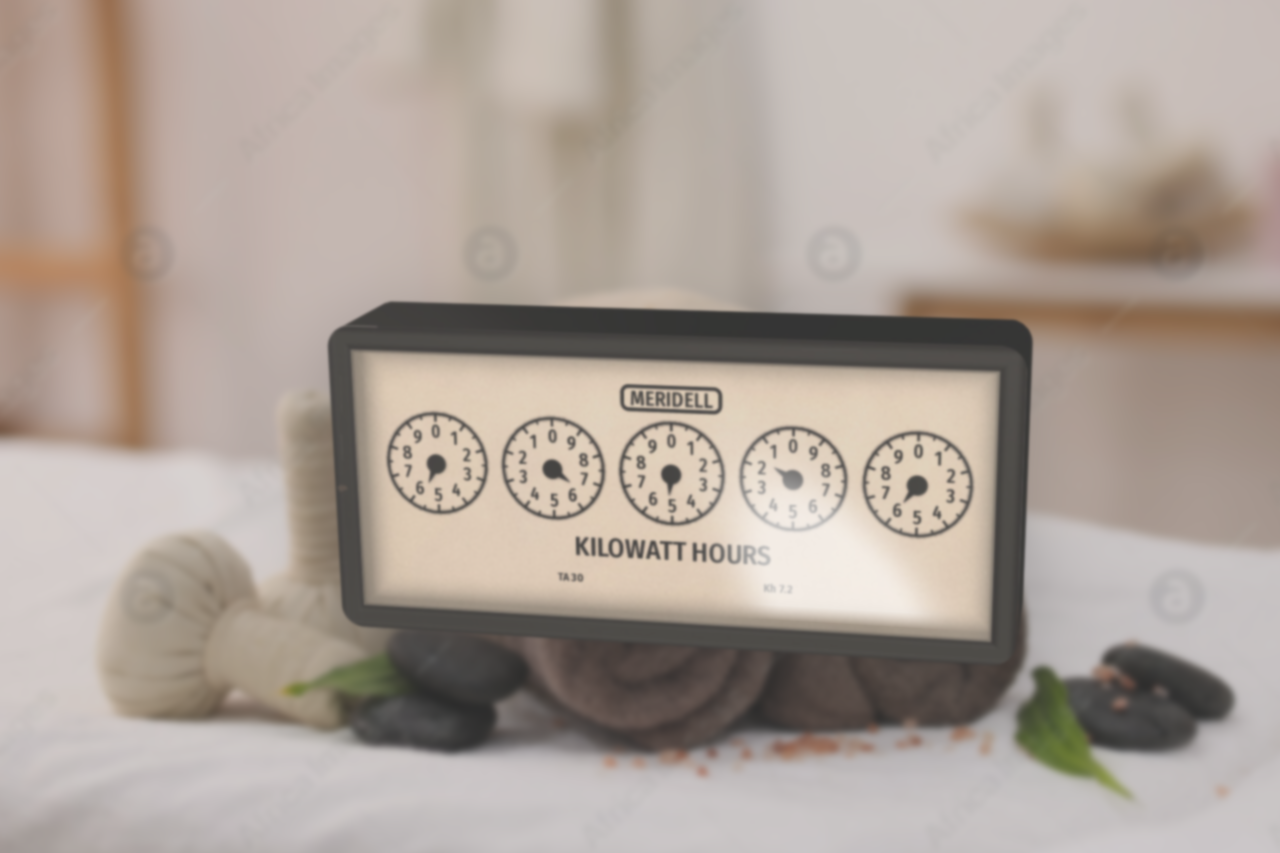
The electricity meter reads 56516
